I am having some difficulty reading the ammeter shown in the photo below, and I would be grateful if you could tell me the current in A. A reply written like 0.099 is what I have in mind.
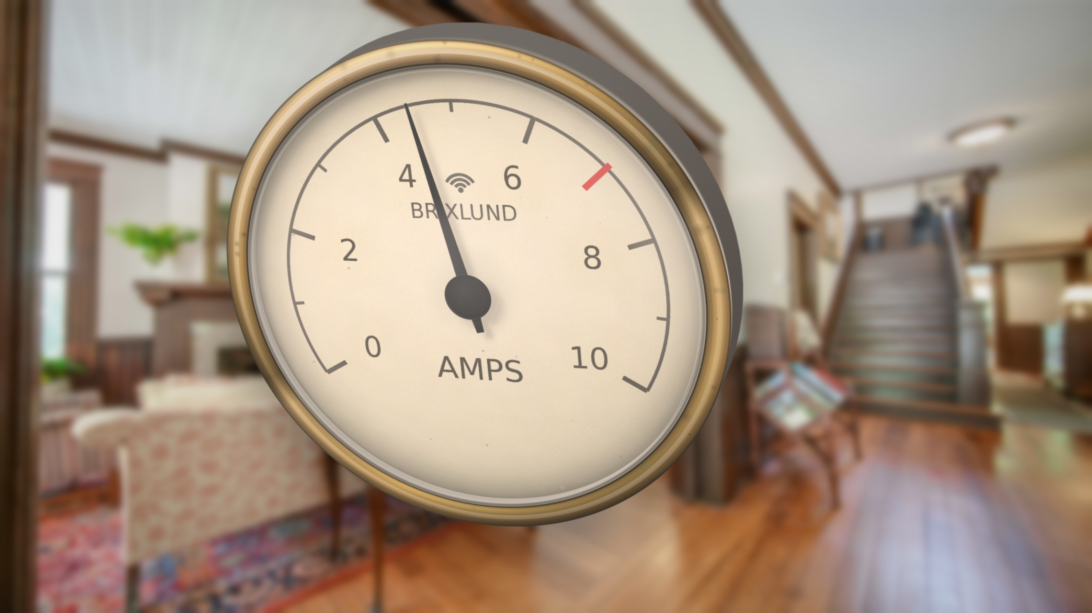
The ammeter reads 4.5
